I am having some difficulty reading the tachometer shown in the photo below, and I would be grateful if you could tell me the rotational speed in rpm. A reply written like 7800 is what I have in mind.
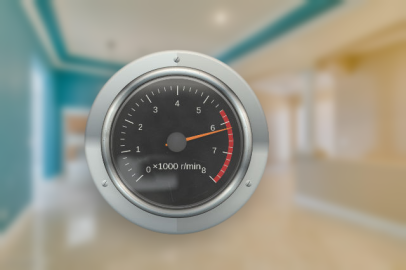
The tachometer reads 6200
